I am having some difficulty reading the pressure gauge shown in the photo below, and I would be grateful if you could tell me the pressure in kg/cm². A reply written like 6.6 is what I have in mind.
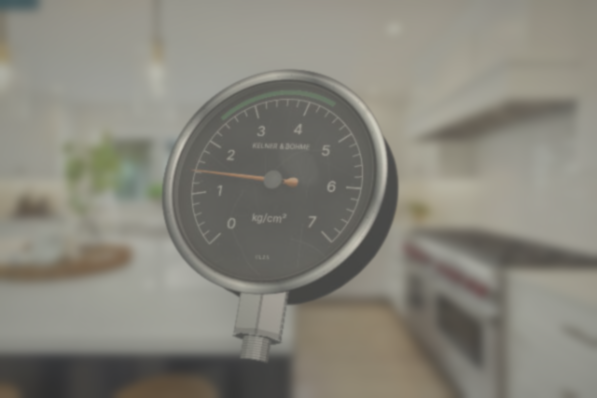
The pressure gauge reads 1.4
